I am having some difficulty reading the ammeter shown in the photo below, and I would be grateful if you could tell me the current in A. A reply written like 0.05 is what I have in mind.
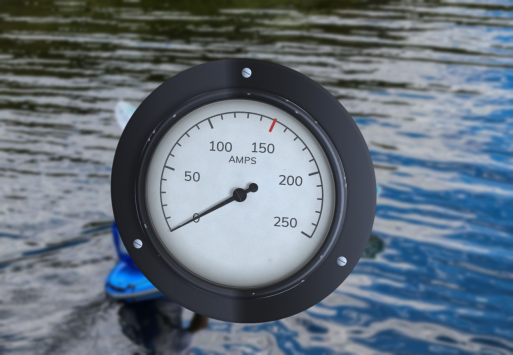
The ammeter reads 0
